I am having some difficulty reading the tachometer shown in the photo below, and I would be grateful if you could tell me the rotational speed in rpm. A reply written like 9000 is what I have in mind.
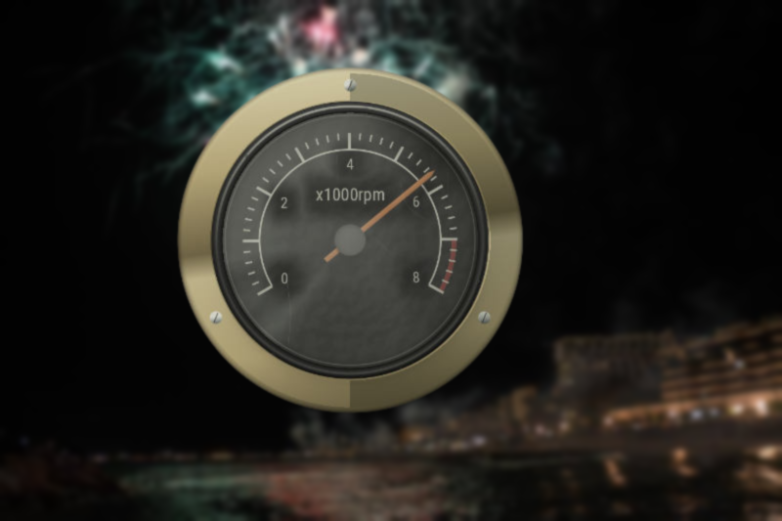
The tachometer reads 5700
